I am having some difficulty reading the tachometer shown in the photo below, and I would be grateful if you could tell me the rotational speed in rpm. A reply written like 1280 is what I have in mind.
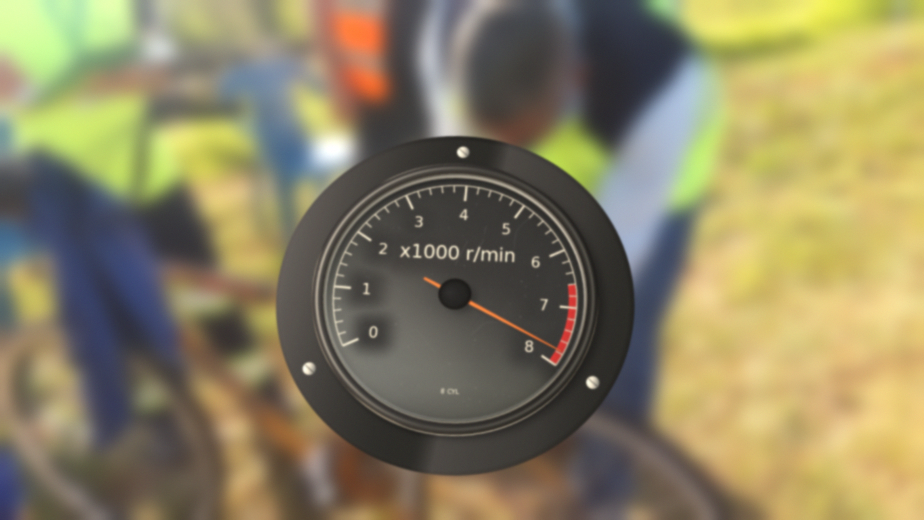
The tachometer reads 7800
